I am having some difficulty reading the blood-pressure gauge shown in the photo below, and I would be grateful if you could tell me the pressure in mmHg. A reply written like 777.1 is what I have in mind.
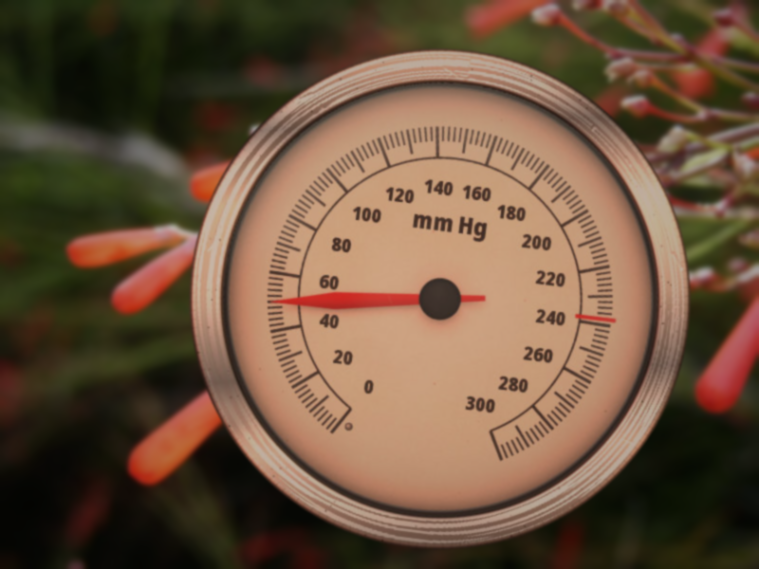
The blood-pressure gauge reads 50
